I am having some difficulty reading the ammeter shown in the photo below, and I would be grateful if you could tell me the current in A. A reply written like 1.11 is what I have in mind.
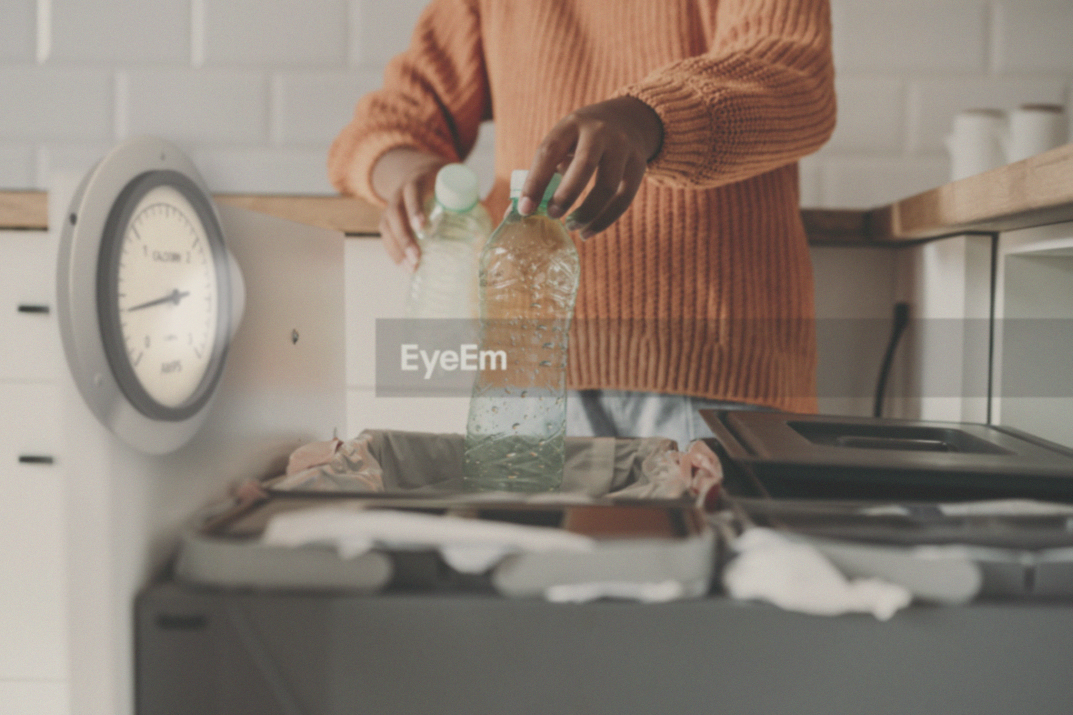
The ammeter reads 0.4
